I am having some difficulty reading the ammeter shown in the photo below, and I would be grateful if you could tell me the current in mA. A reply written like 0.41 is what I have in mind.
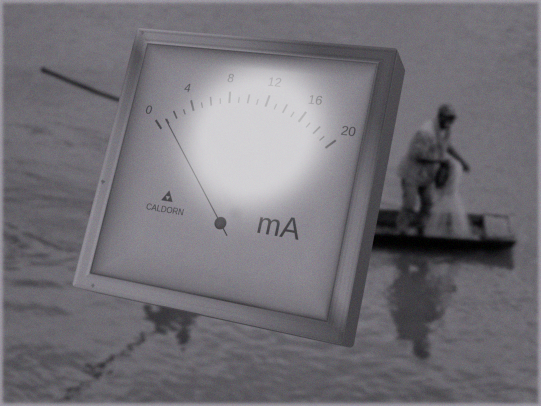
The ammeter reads 1
